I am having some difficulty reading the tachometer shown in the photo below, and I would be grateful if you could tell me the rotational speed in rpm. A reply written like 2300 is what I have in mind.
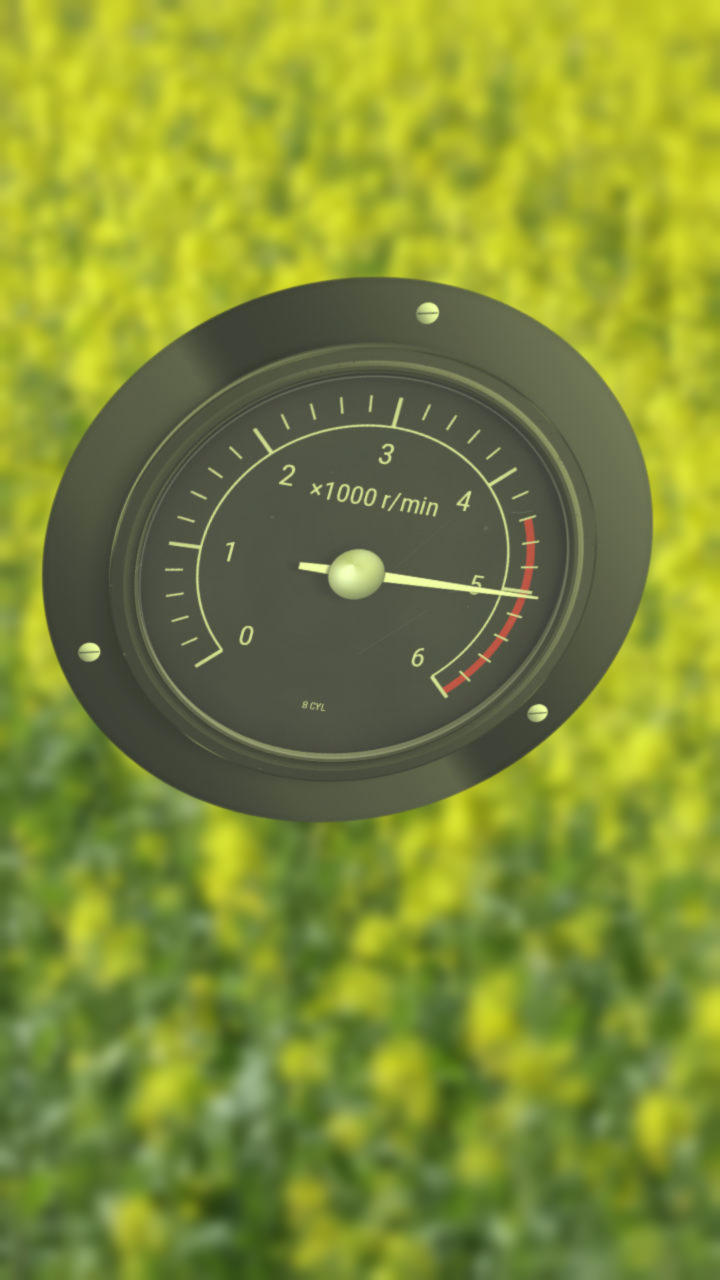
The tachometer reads 5000
